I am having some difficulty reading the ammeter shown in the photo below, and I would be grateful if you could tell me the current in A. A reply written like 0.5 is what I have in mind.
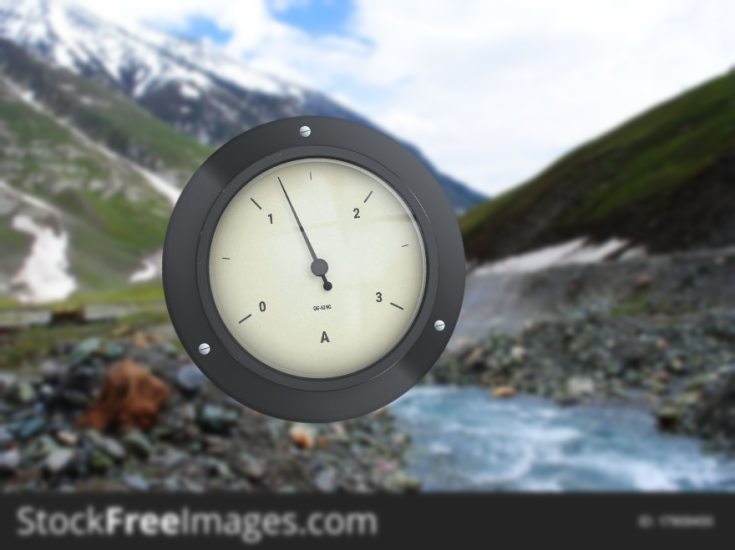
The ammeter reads 1.25
